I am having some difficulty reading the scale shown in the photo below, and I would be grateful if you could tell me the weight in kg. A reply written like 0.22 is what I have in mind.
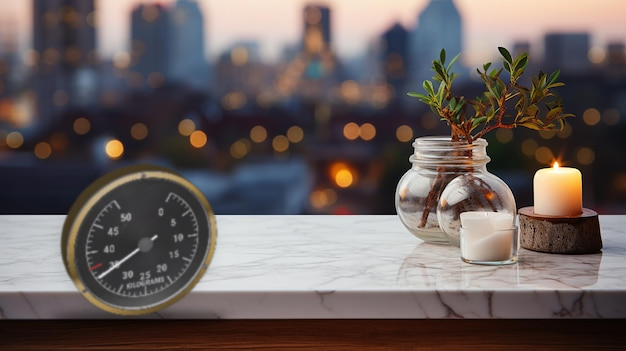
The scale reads 35
